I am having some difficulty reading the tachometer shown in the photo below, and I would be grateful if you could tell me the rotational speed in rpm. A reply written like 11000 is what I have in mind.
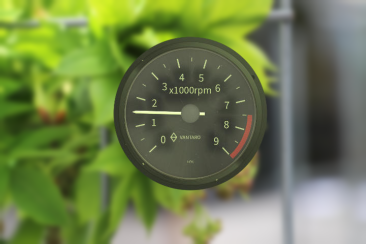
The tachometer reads 1500
